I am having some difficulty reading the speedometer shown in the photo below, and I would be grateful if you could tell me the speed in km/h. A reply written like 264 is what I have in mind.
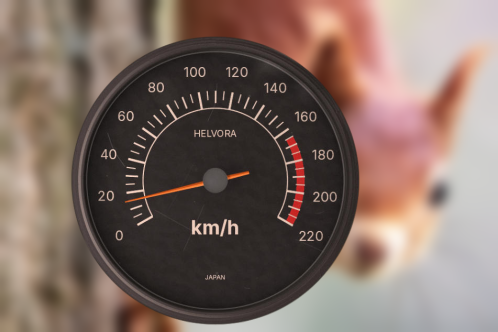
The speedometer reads 15
